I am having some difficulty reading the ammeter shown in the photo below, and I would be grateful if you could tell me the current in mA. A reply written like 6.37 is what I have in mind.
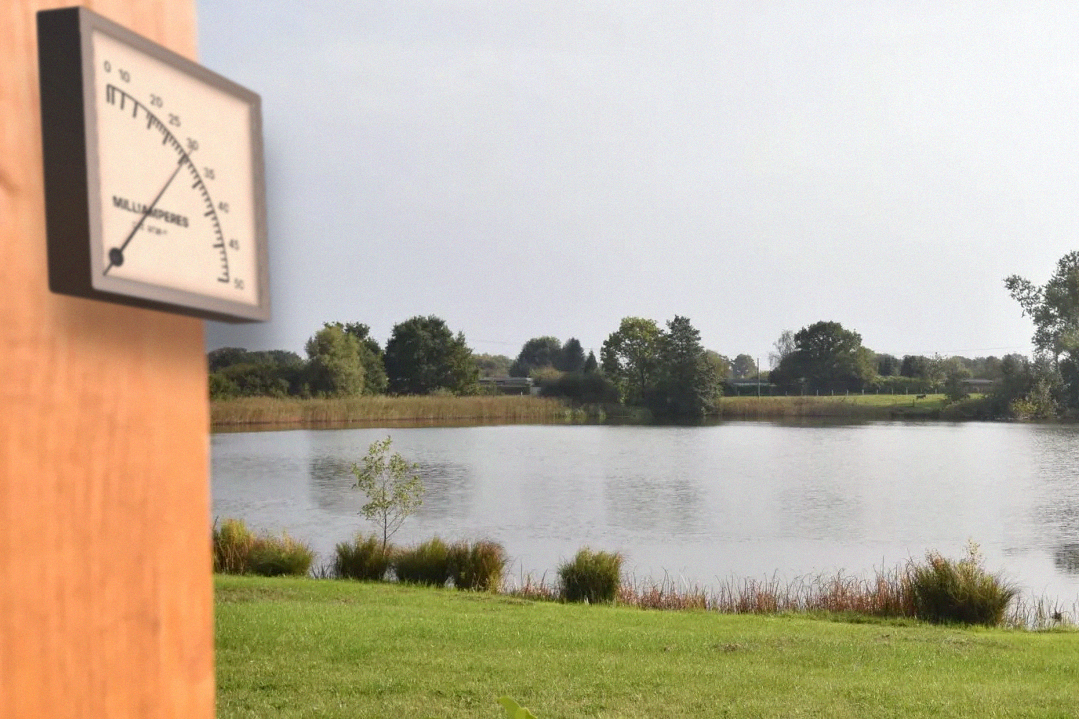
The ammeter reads 30
